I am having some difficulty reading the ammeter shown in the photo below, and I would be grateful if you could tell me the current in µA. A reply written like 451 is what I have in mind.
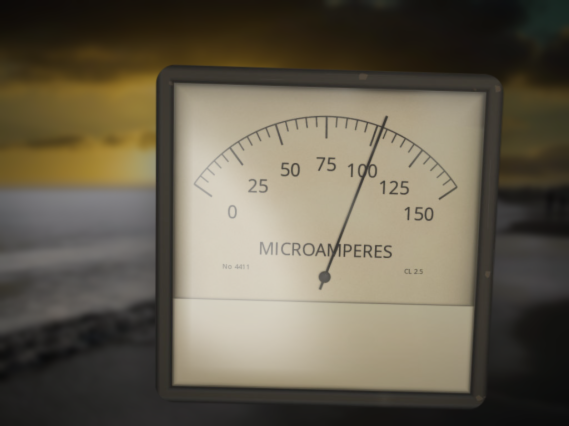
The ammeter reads 102.5
